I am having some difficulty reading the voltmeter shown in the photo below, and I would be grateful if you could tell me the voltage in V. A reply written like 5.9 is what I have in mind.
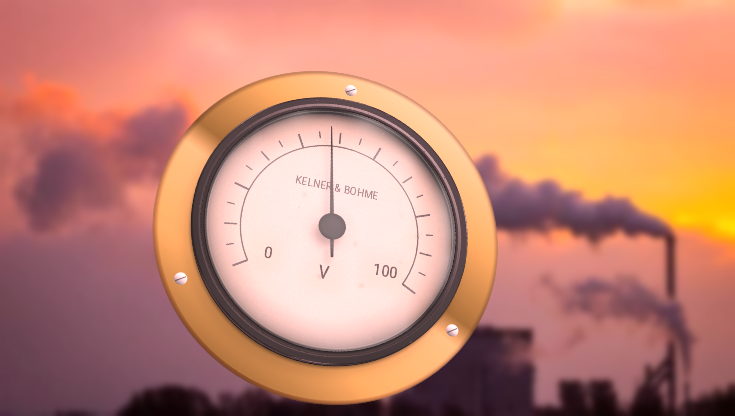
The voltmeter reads 47.5
